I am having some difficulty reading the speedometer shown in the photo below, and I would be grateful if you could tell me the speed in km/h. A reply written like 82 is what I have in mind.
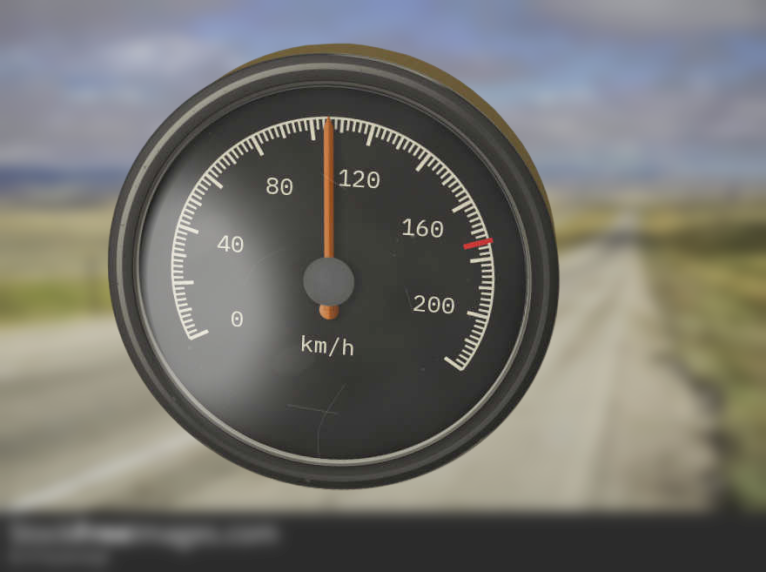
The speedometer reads 106
